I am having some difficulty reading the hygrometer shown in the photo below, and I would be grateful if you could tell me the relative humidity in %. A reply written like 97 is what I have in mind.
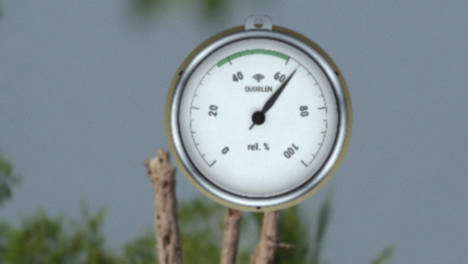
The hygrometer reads 64
